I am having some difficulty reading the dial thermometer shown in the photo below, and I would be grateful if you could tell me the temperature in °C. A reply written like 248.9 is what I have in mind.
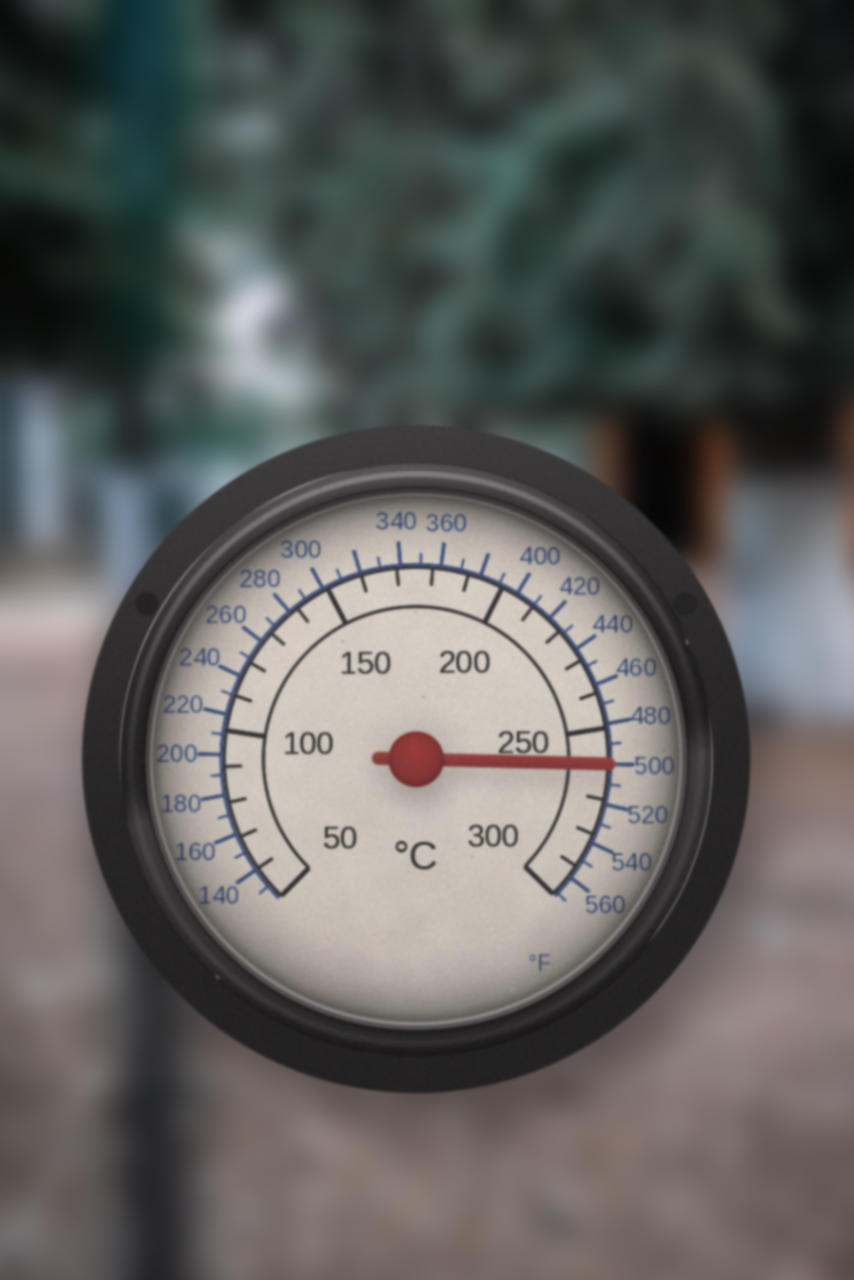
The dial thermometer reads 260
